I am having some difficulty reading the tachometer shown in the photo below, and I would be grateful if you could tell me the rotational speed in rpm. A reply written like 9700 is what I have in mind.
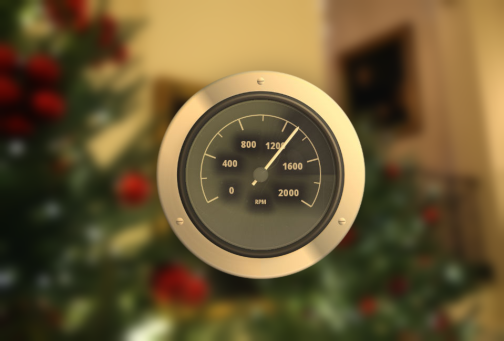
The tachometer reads 1300
